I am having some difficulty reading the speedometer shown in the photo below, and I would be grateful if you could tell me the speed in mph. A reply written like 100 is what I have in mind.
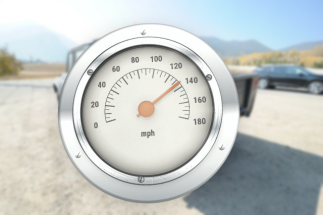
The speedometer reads 135
